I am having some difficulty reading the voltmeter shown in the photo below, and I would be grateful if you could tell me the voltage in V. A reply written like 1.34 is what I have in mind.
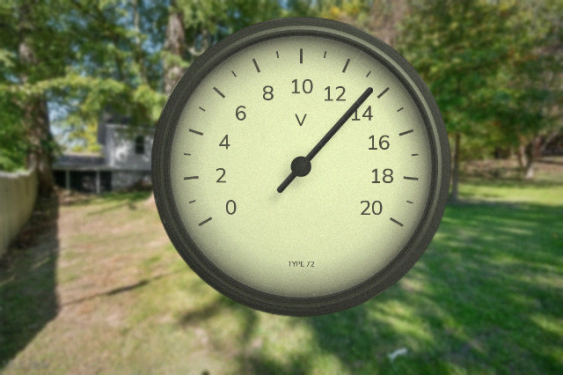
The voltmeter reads 13.5
